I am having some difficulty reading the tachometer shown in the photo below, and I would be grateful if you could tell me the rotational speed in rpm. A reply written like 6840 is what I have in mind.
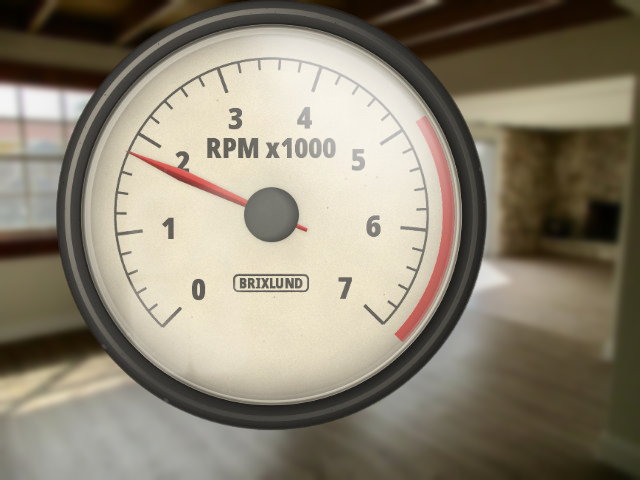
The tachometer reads 1800
